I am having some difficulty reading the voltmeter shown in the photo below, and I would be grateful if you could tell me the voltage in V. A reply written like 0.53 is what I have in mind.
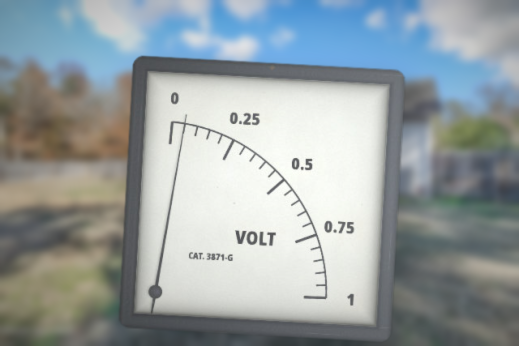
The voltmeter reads 0.05
